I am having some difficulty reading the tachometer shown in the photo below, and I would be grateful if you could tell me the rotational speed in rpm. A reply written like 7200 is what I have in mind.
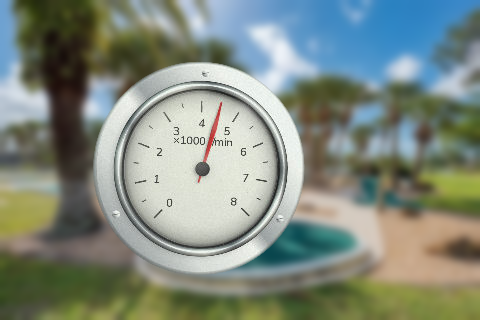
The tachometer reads 4500
